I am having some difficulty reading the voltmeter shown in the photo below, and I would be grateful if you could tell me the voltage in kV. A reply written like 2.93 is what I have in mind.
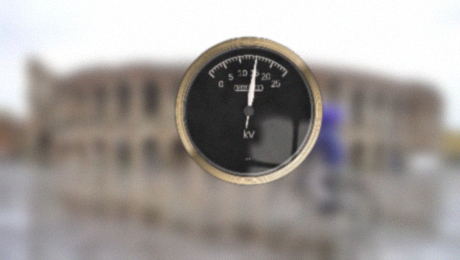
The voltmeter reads 15
